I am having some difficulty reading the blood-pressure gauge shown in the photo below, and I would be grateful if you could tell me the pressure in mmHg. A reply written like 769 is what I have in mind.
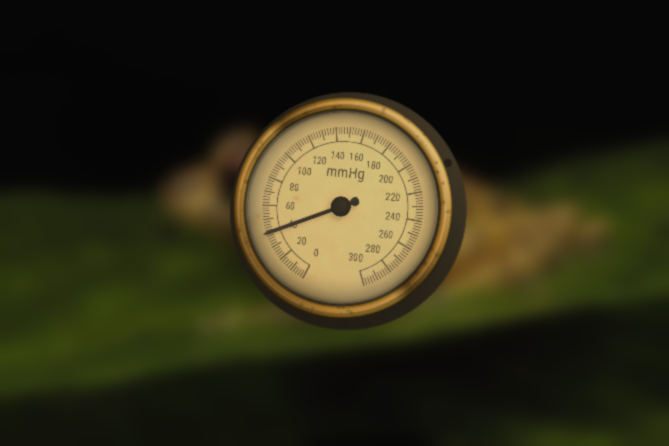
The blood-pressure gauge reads 40
